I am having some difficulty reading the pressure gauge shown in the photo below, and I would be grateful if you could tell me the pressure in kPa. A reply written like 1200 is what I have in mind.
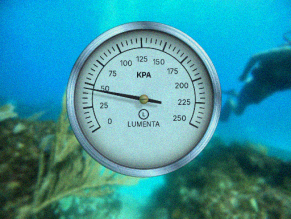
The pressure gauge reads 45
